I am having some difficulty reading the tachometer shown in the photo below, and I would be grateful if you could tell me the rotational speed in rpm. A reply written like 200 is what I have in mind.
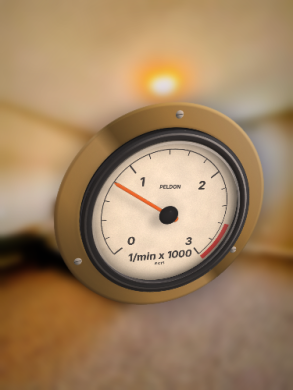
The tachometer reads 800
